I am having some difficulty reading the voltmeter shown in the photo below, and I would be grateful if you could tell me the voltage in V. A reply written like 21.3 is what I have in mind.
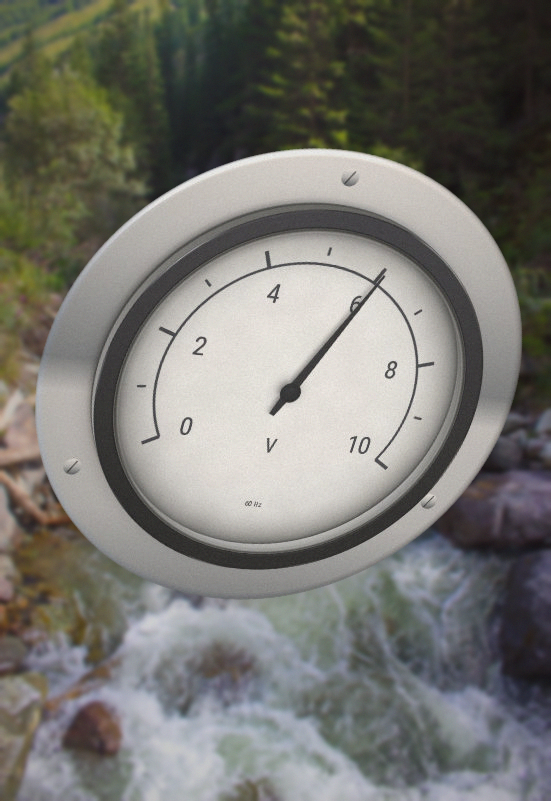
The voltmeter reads 6
